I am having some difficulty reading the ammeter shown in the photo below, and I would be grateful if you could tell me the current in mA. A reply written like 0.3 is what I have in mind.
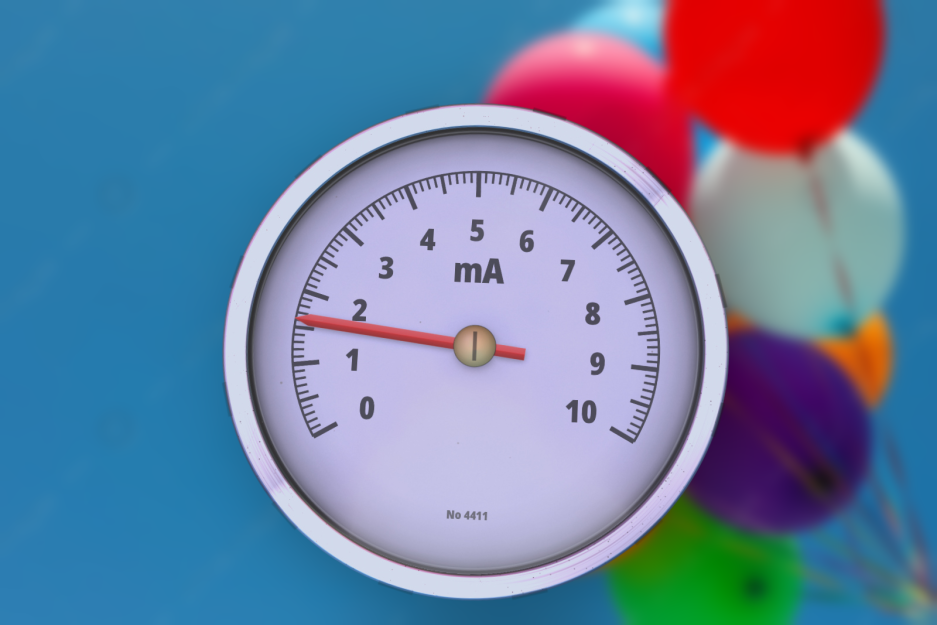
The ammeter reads 1.6
